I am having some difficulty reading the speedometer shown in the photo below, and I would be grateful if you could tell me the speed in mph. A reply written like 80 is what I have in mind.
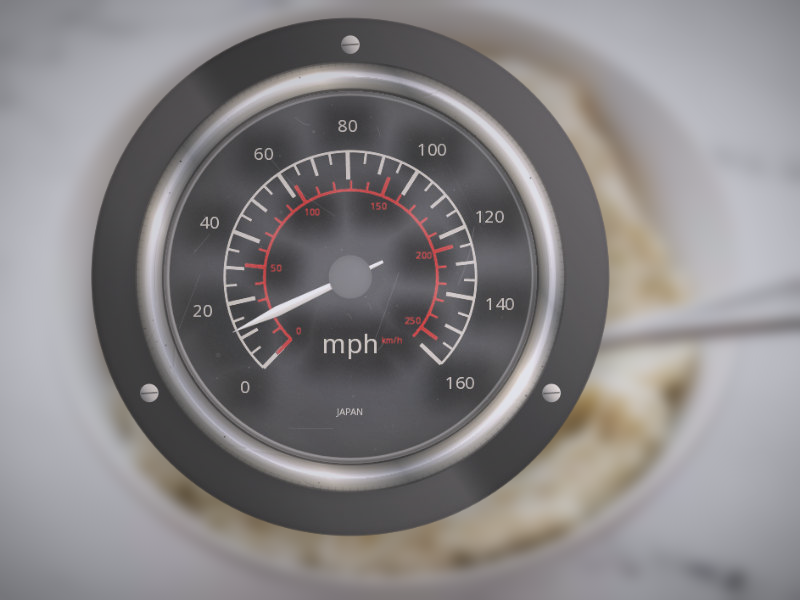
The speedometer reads 12.5
